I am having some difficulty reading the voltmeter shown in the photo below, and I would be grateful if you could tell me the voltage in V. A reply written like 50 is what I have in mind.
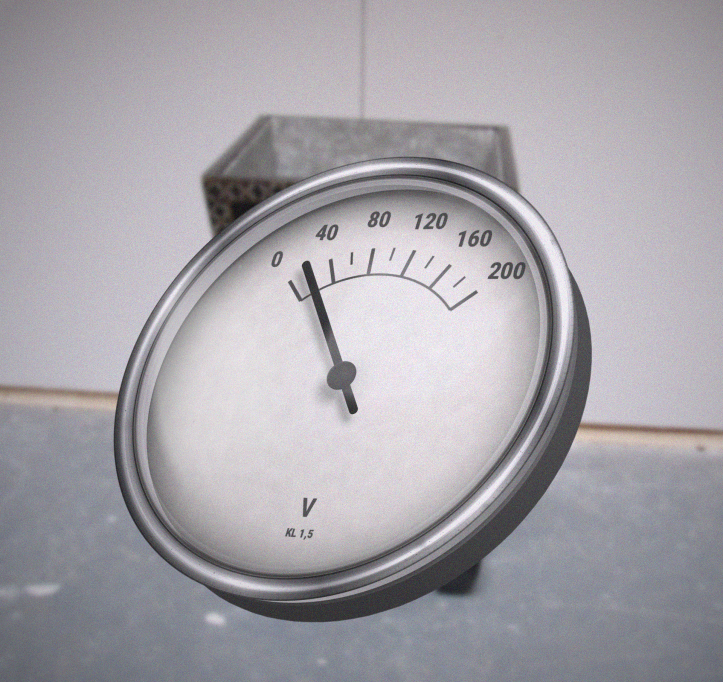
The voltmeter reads 20
